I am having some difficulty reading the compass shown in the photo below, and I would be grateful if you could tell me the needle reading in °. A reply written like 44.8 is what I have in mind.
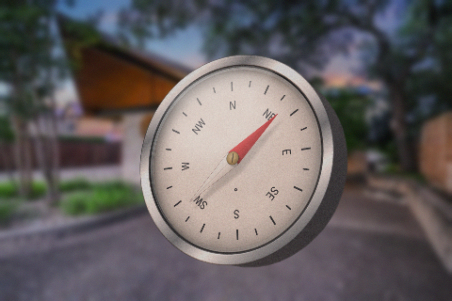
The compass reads 52.5
